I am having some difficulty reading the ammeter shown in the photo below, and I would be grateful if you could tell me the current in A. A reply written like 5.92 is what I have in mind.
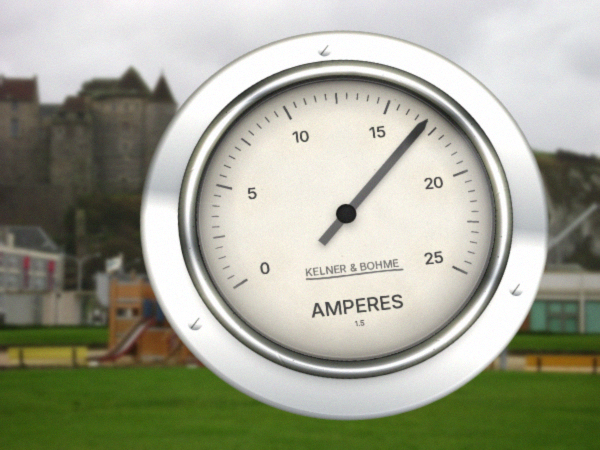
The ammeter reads 17
